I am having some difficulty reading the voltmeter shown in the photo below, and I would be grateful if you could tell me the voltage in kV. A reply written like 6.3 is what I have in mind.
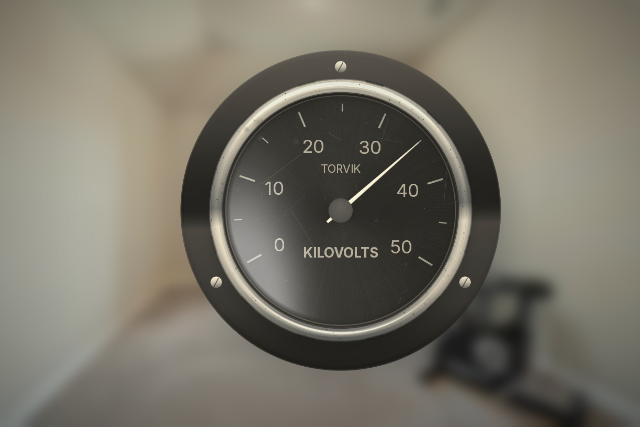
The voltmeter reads 35
